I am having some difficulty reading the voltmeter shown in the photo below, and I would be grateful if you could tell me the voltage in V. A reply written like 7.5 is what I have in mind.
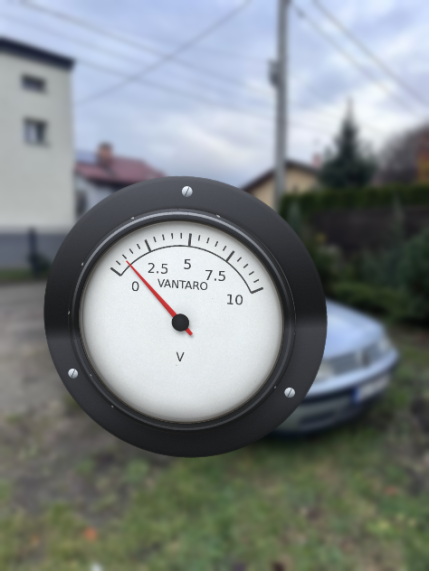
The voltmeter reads 1
